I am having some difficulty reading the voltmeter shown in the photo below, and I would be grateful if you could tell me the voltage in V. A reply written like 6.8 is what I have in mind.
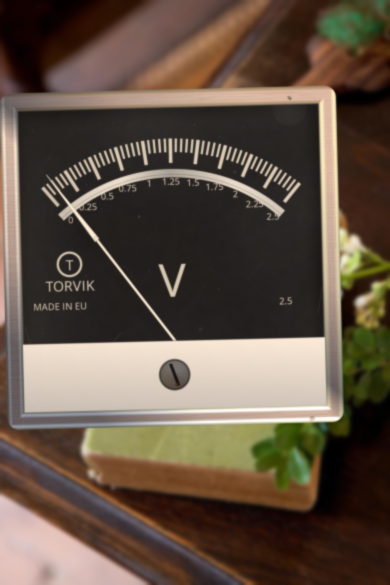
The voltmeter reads 0.1
